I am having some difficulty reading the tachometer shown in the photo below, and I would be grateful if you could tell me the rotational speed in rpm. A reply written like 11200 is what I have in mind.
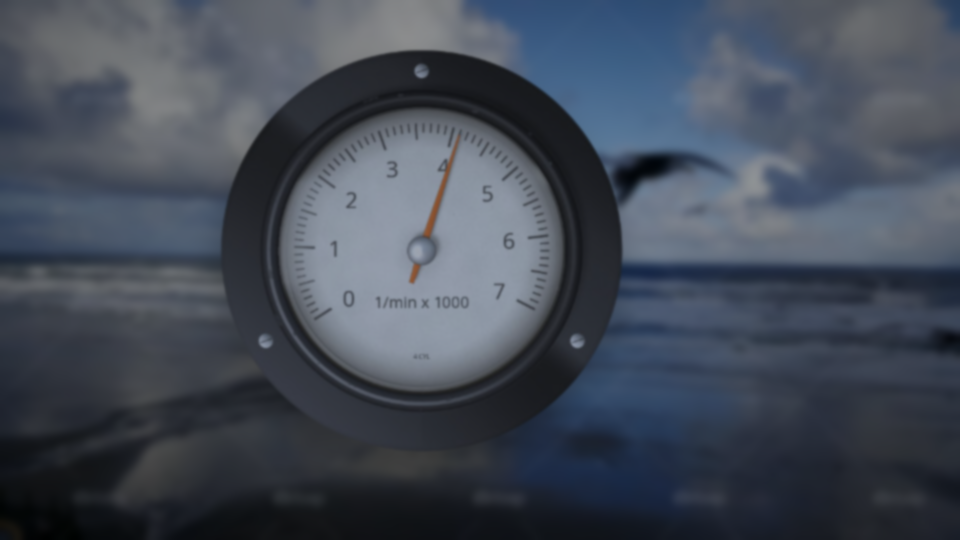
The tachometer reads 4100
